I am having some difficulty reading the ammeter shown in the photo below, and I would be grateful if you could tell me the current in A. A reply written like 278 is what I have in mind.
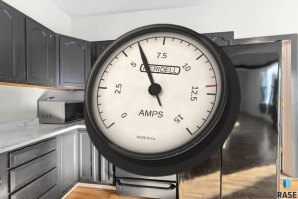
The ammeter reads 6
